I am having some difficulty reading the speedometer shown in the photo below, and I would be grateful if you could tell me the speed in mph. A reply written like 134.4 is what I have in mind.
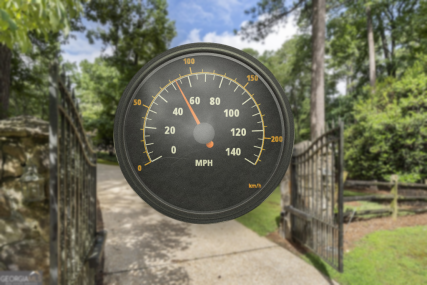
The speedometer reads 52.5
